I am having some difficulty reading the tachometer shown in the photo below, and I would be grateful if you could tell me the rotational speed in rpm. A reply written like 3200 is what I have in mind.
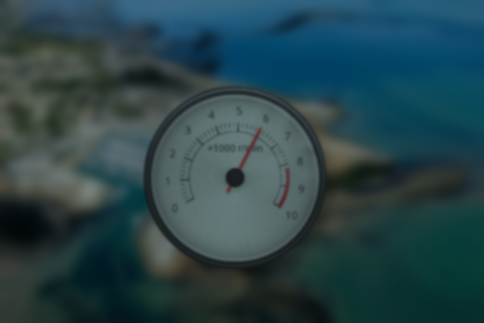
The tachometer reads 6000
